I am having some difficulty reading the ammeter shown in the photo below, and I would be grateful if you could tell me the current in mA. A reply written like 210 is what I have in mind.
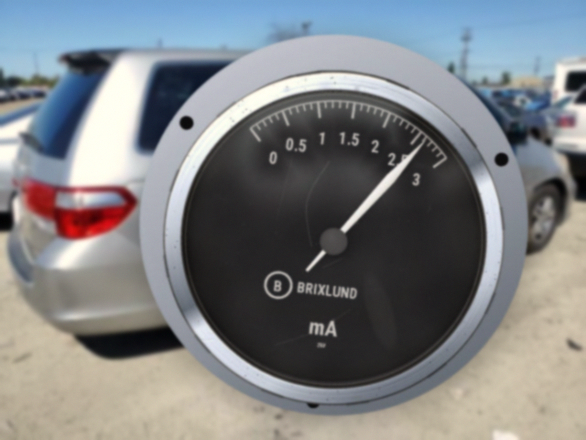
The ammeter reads 2.6
